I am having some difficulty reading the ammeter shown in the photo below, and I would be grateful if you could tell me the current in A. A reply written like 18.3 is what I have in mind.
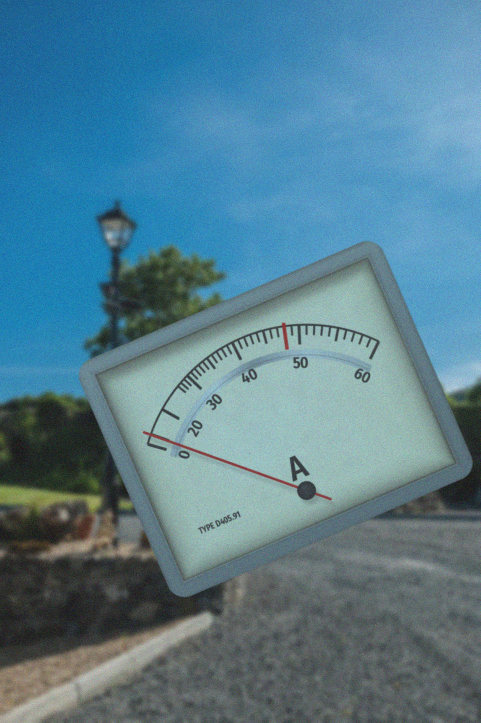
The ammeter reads 10
